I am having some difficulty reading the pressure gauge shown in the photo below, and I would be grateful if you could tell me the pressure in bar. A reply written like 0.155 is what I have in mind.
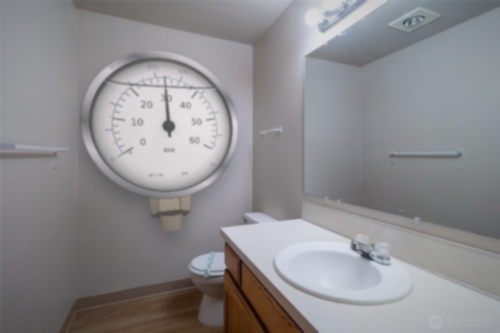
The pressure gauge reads 30
